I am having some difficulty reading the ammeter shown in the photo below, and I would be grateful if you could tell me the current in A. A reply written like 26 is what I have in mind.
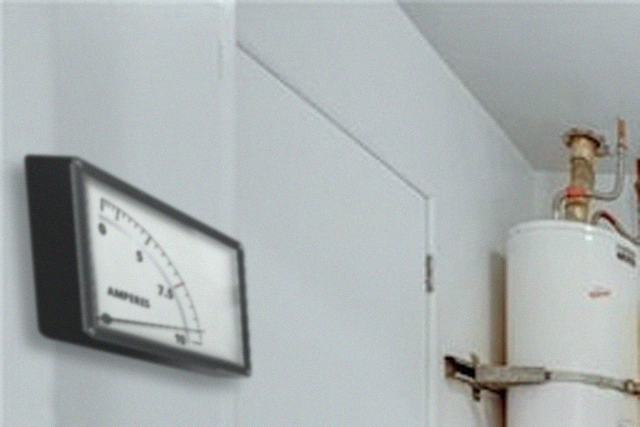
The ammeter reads 9.5
